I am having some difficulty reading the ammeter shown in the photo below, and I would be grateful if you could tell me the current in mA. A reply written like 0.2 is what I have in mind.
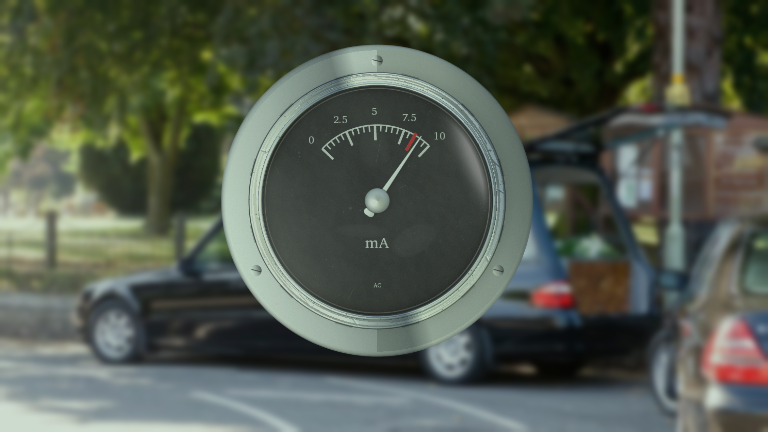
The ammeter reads 9
